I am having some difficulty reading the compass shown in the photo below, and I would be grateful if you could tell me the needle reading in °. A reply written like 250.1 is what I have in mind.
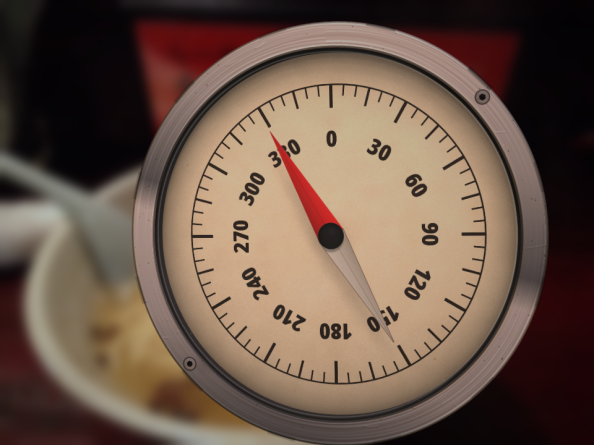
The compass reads 330
